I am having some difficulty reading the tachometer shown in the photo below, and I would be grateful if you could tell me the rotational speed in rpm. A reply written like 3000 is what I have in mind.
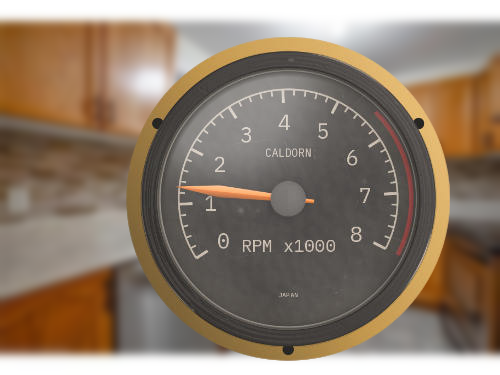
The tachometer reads 1300
